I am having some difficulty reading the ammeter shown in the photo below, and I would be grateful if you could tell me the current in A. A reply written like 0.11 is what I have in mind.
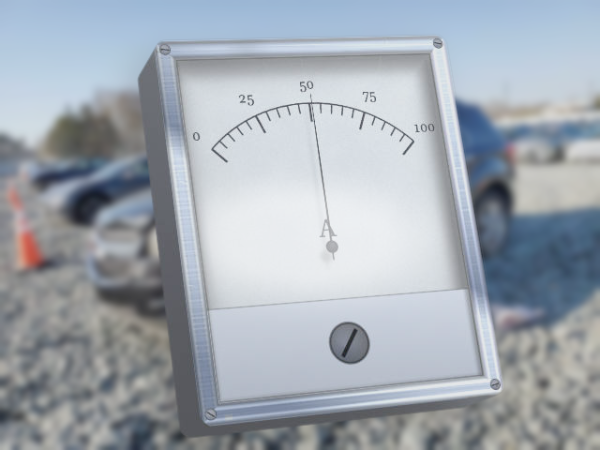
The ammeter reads 50
